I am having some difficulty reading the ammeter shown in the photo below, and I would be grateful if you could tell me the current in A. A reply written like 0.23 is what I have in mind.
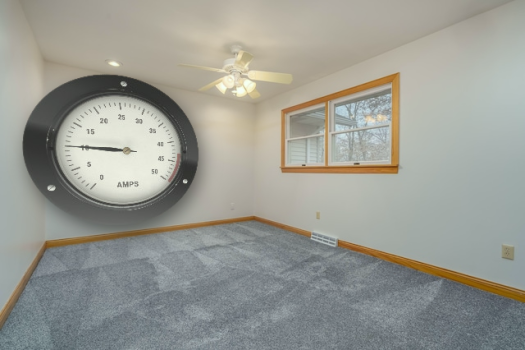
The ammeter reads 10
